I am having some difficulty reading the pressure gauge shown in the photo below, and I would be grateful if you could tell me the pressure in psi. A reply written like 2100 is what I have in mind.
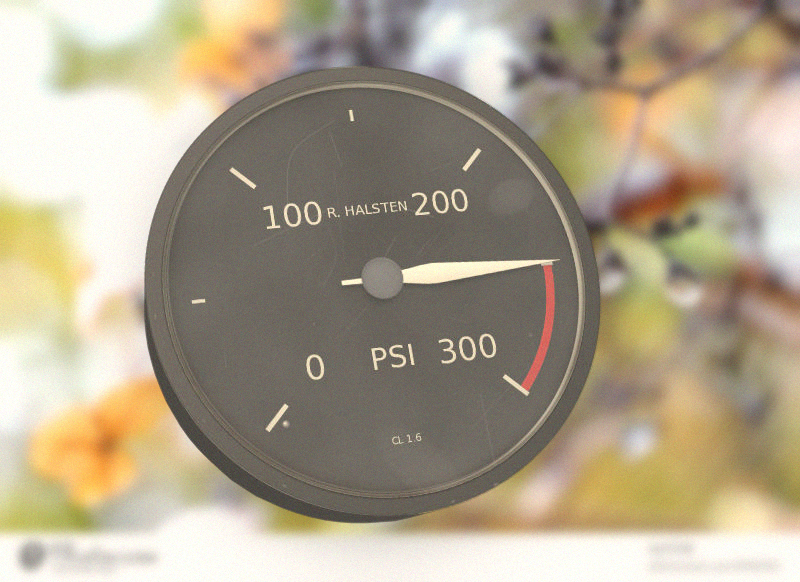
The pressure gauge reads 250
